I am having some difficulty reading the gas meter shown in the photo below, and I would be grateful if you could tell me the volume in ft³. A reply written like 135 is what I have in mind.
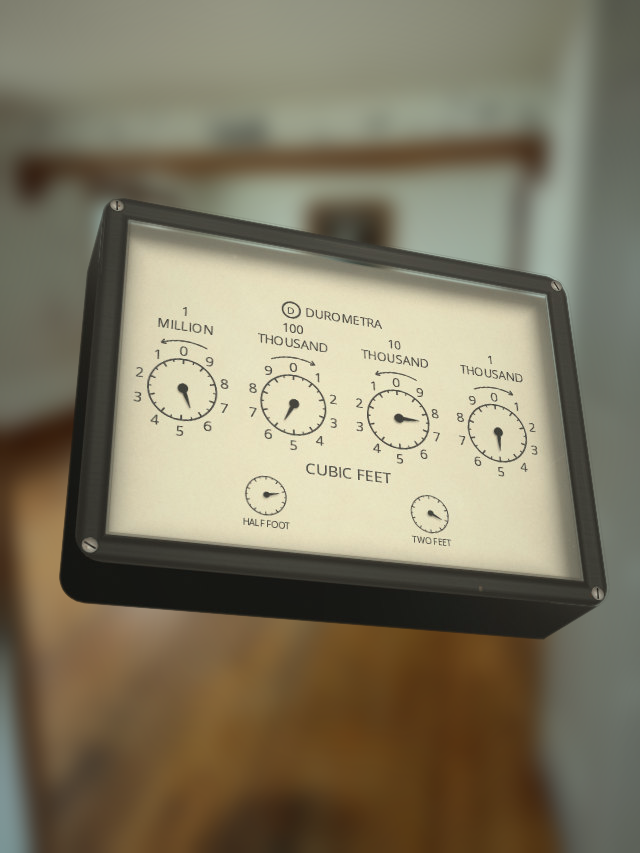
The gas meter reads 557500
